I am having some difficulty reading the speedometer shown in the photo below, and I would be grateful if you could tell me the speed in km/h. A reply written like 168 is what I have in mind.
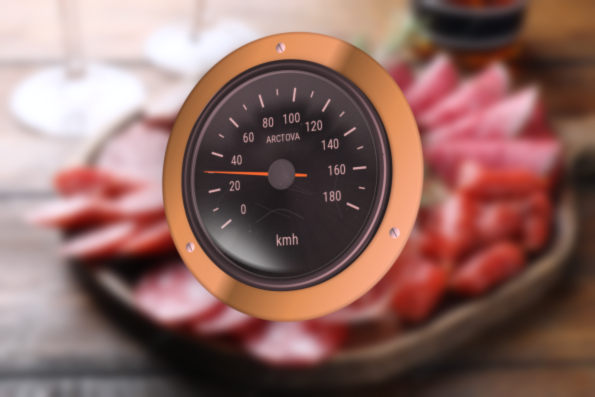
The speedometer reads 30
